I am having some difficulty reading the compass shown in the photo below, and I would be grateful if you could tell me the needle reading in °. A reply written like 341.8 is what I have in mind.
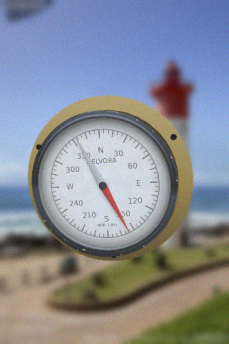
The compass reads 155
